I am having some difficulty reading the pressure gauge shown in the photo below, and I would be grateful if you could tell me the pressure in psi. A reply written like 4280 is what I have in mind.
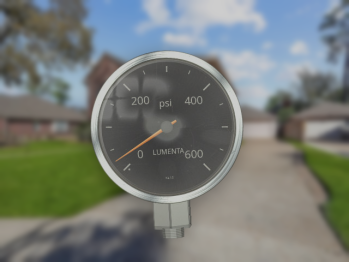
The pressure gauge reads 25
